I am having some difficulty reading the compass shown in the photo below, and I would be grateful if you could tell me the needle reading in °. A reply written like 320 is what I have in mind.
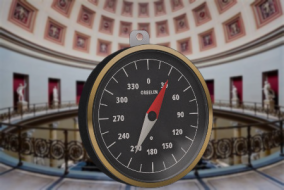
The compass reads 30
